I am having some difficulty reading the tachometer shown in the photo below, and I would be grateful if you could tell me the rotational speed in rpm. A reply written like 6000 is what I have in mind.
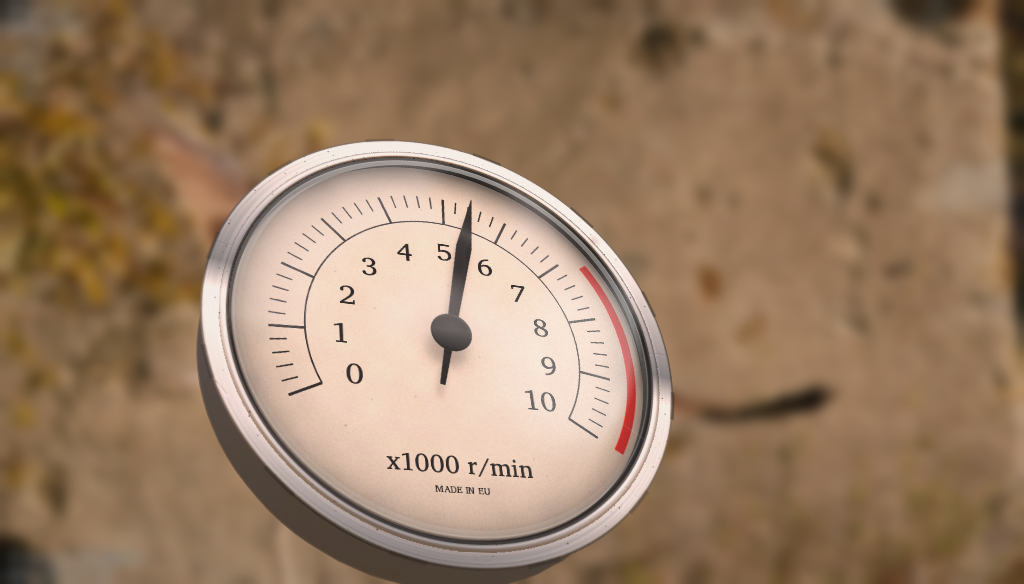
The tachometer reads 5400
